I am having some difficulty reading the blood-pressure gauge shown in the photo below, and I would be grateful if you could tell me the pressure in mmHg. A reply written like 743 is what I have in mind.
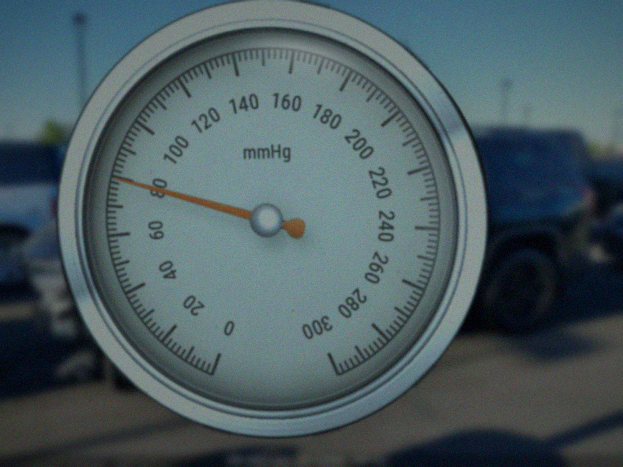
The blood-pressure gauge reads 80
